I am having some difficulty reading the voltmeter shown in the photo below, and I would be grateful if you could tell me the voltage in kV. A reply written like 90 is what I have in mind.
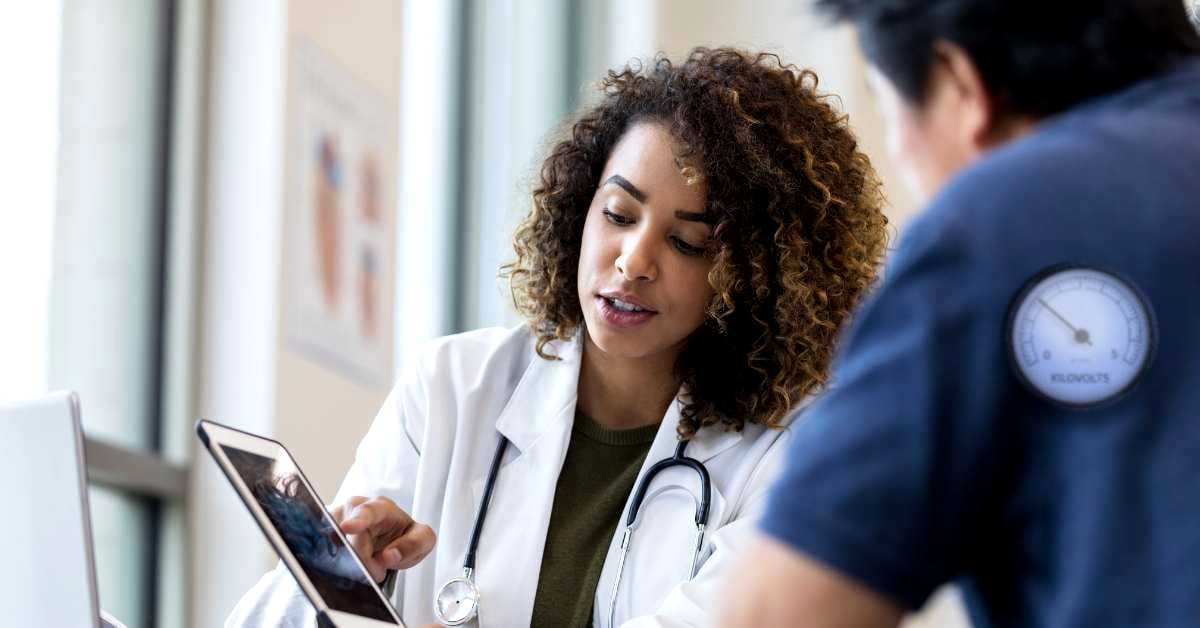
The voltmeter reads 1.5
